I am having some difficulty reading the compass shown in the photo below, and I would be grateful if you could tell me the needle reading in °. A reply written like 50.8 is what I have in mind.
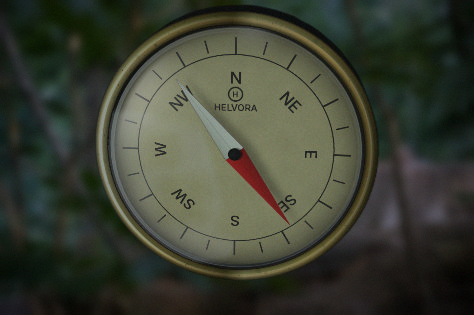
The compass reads 142.5
